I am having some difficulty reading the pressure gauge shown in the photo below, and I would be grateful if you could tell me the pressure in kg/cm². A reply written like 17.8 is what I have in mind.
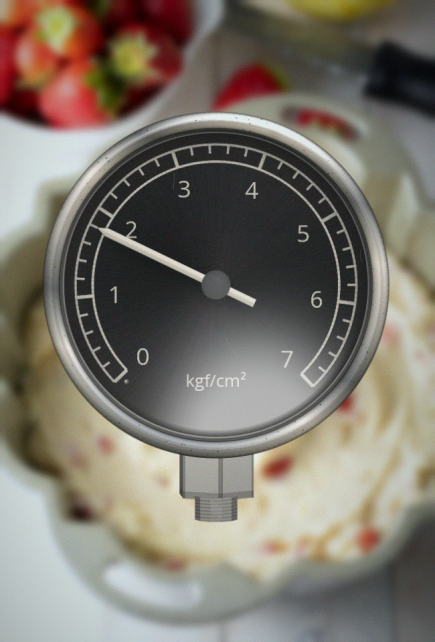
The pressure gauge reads 1.8
